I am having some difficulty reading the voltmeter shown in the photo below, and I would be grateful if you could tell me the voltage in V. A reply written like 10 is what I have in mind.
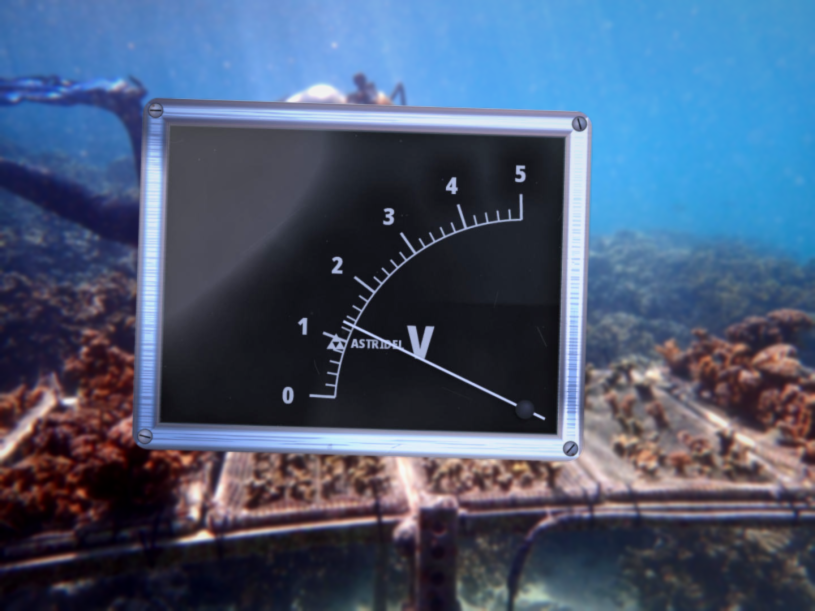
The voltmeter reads 1.3
